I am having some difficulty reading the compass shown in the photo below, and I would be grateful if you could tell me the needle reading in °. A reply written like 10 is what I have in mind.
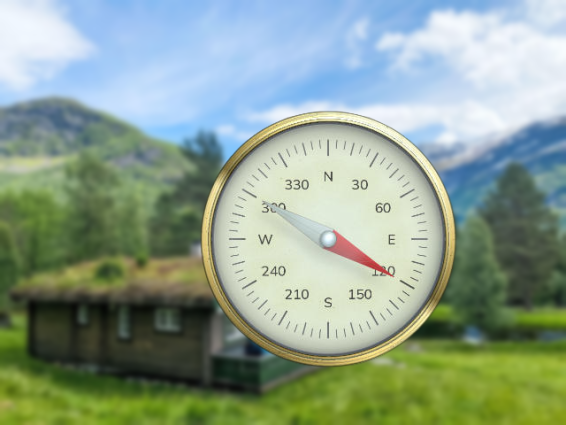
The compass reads 120
